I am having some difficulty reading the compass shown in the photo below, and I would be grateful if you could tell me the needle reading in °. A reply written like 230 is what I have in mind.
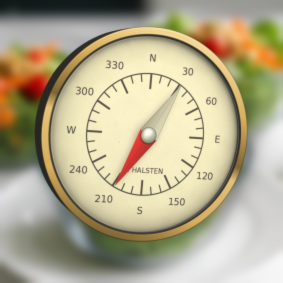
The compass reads 210
